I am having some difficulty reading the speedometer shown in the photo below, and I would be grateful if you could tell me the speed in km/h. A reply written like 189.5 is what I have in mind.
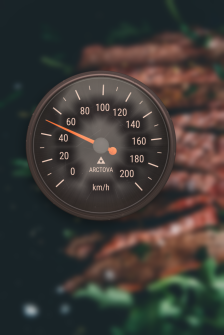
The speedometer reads 50
